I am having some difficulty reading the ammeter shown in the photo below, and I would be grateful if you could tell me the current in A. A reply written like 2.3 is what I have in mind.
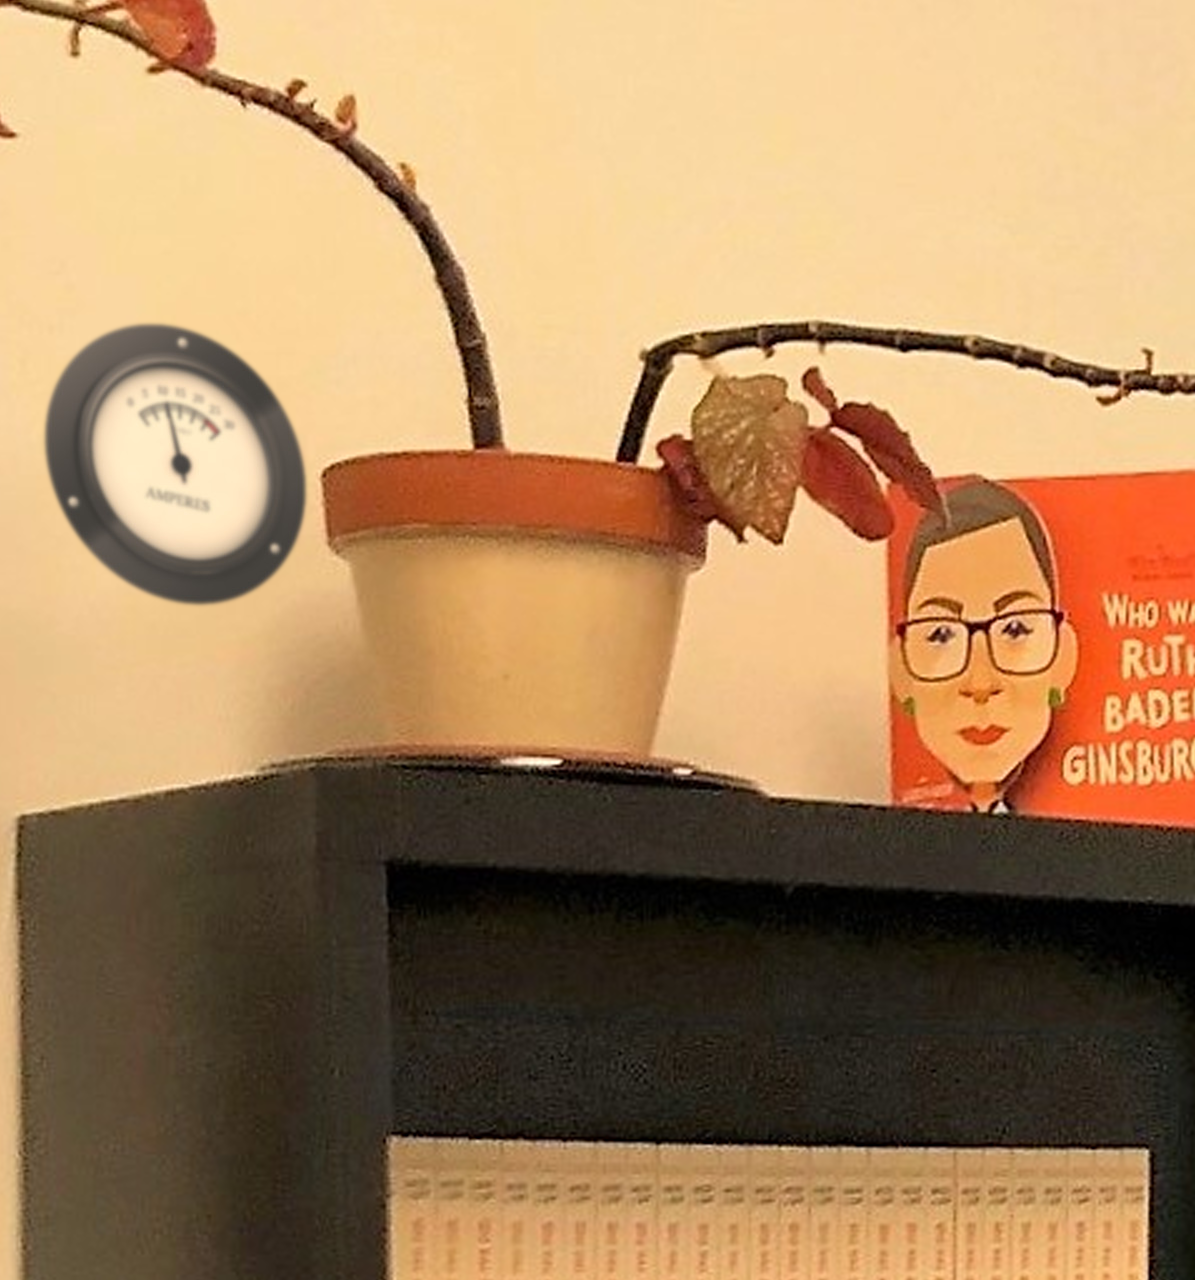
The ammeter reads 10
